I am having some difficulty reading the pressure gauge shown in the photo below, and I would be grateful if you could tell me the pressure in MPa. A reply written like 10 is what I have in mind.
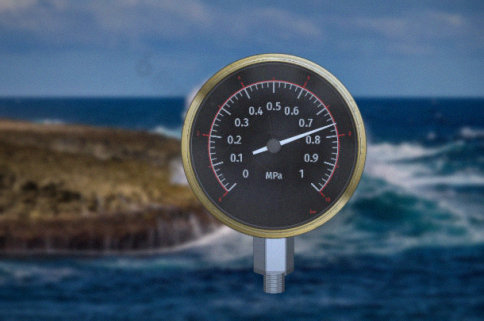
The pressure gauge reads 0.76
